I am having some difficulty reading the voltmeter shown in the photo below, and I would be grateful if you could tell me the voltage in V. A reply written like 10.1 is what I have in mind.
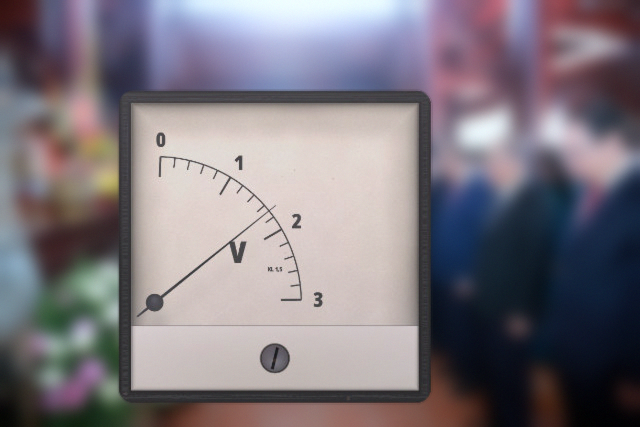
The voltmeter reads 1.7
